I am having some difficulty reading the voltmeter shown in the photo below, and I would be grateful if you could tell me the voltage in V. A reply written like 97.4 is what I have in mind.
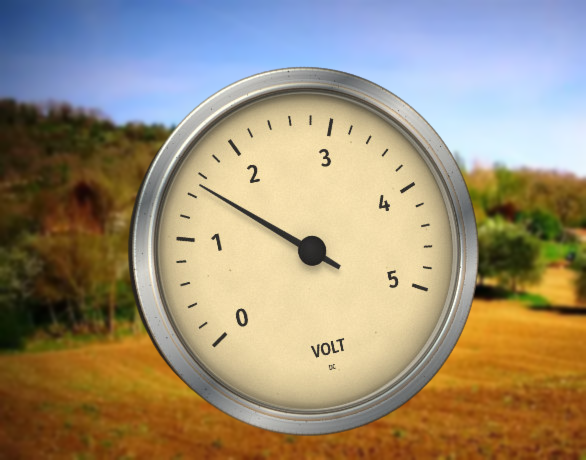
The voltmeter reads 1.5
